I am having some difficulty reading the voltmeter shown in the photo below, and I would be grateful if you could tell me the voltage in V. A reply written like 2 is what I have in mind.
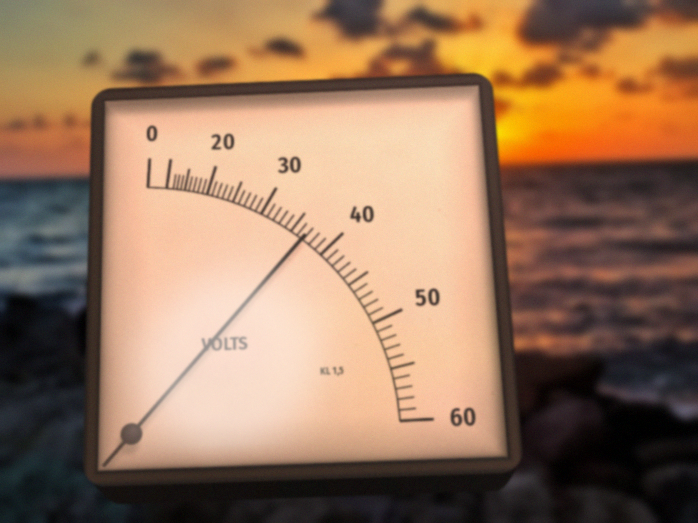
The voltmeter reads 37
